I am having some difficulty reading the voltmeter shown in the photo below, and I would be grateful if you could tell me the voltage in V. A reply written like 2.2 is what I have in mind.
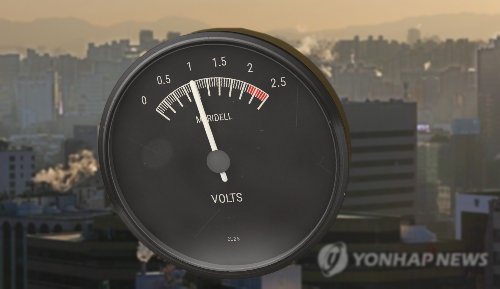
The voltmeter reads 1
